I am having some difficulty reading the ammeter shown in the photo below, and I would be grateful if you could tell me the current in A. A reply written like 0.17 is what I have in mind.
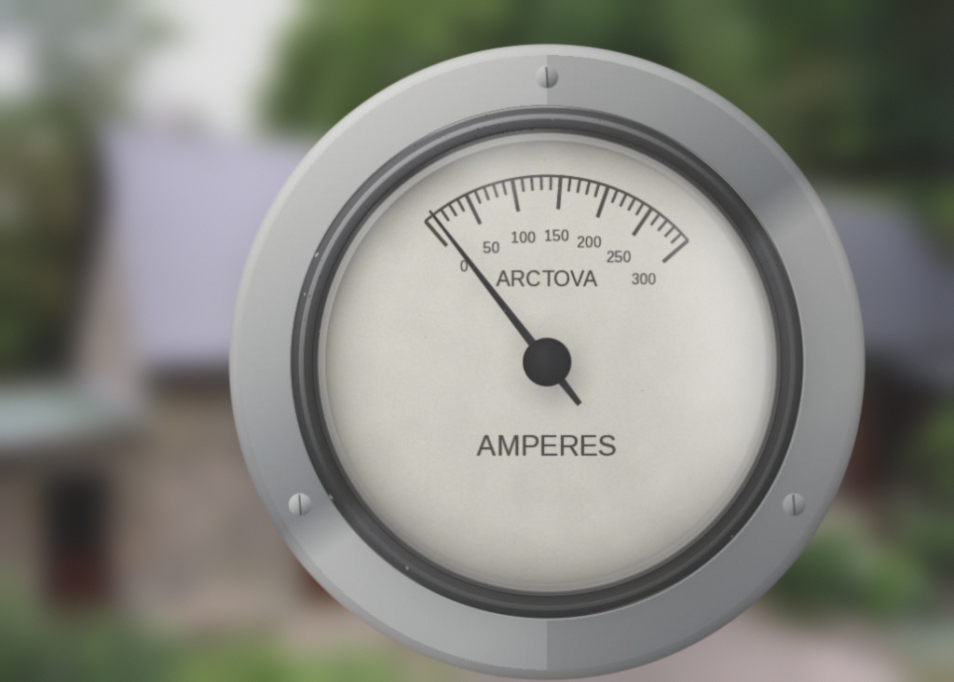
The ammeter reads 10
